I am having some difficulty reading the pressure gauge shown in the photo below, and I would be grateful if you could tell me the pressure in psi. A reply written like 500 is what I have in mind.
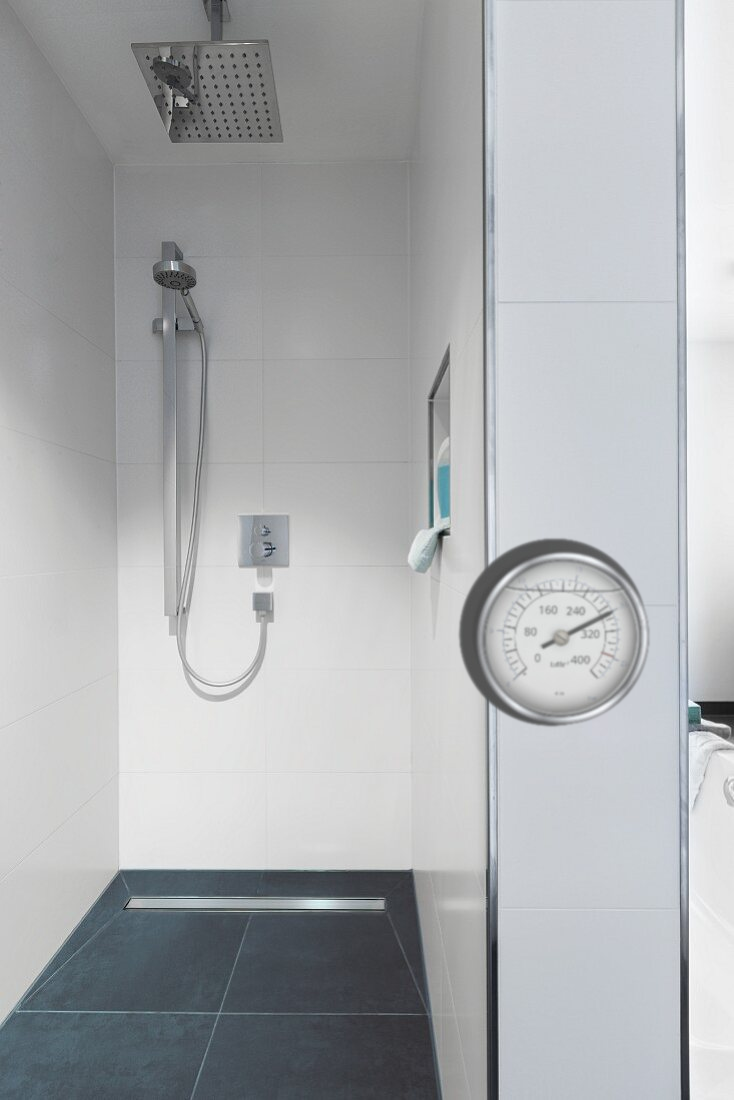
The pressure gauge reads 290
